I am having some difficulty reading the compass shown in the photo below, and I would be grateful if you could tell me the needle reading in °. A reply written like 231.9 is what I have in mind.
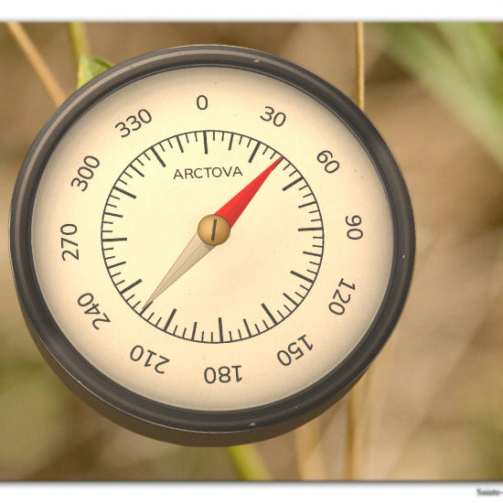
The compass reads 45
